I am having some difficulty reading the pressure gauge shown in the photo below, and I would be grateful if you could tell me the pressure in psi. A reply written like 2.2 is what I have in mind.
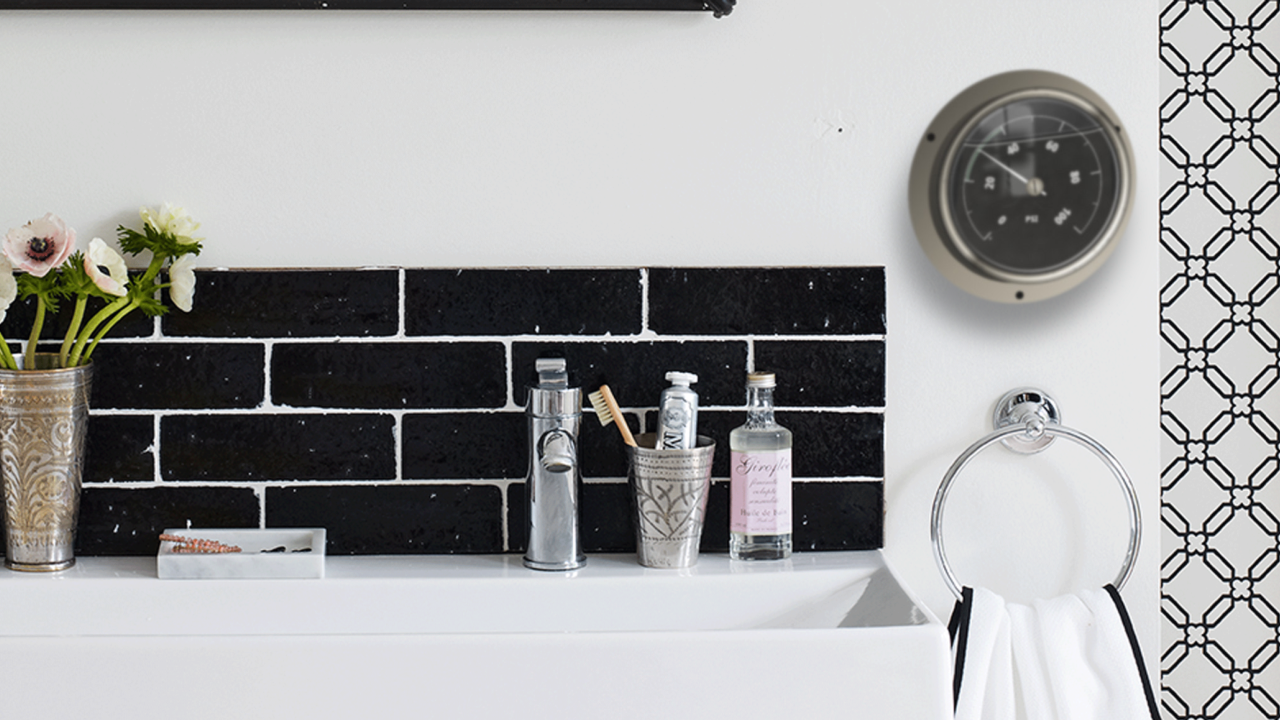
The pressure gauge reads 30
